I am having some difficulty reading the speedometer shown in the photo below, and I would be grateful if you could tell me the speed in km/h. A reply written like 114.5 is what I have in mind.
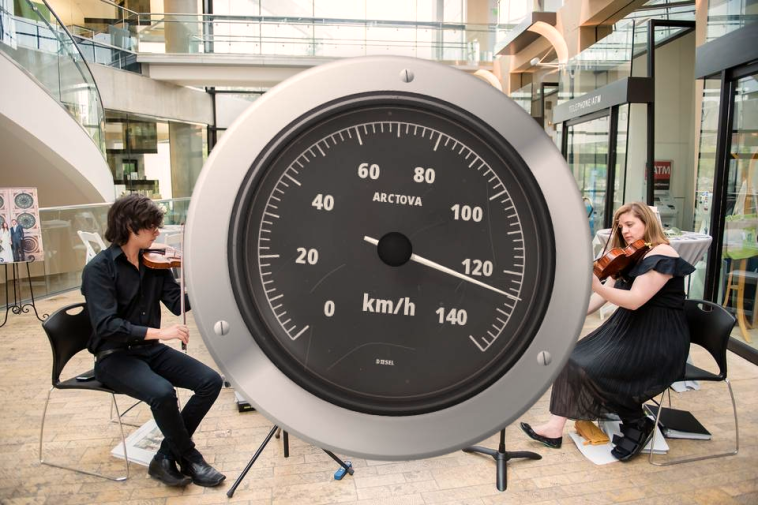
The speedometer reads 126
